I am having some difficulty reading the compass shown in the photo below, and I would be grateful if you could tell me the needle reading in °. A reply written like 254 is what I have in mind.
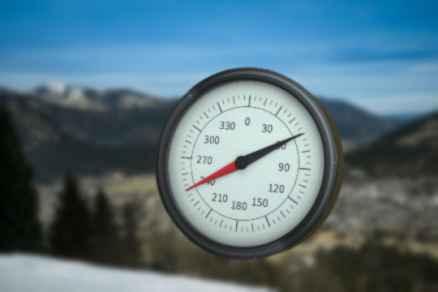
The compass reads 240
